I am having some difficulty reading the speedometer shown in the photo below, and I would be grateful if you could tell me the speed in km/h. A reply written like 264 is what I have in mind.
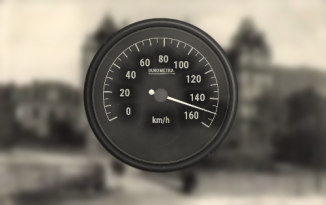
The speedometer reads 150
